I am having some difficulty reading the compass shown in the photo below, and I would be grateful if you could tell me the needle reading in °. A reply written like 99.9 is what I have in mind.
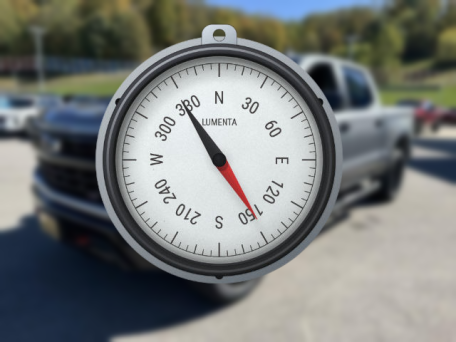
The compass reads 147.5
